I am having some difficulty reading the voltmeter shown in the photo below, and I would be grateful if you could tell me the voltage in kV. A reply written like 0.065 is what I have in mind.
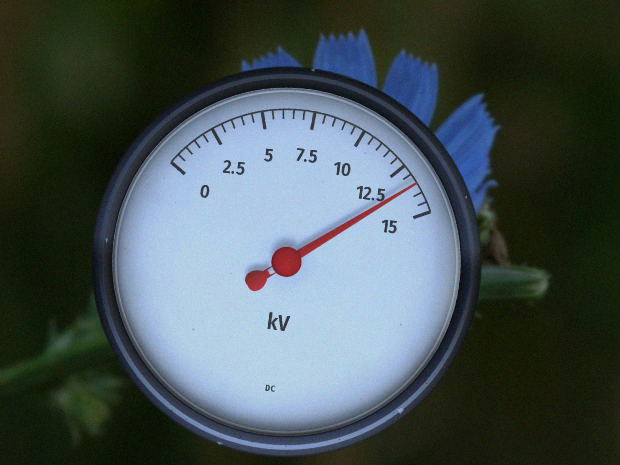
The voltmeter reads 13.5
